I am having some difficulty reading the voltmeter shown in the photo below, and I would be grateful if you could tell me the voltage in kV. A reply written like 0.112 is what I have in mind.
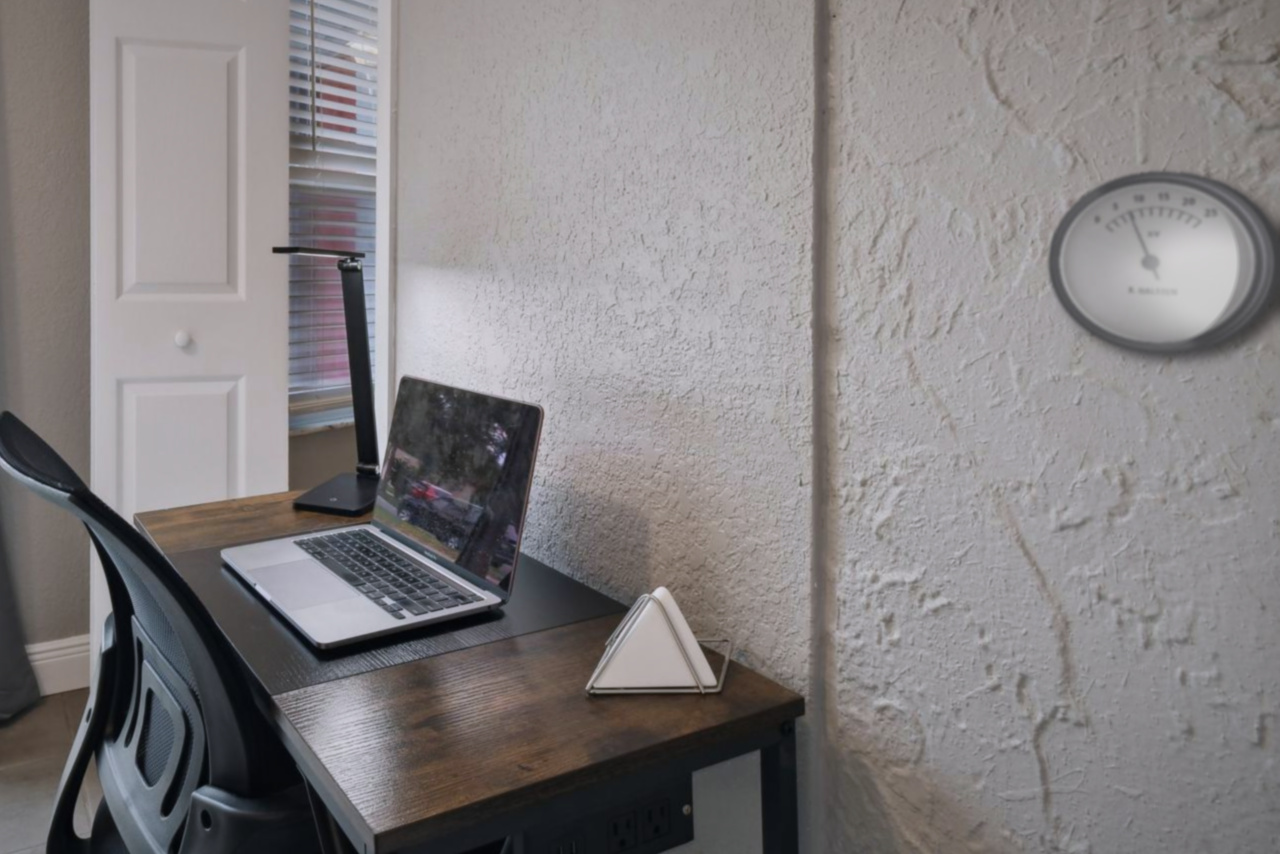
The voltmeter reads 7.5
